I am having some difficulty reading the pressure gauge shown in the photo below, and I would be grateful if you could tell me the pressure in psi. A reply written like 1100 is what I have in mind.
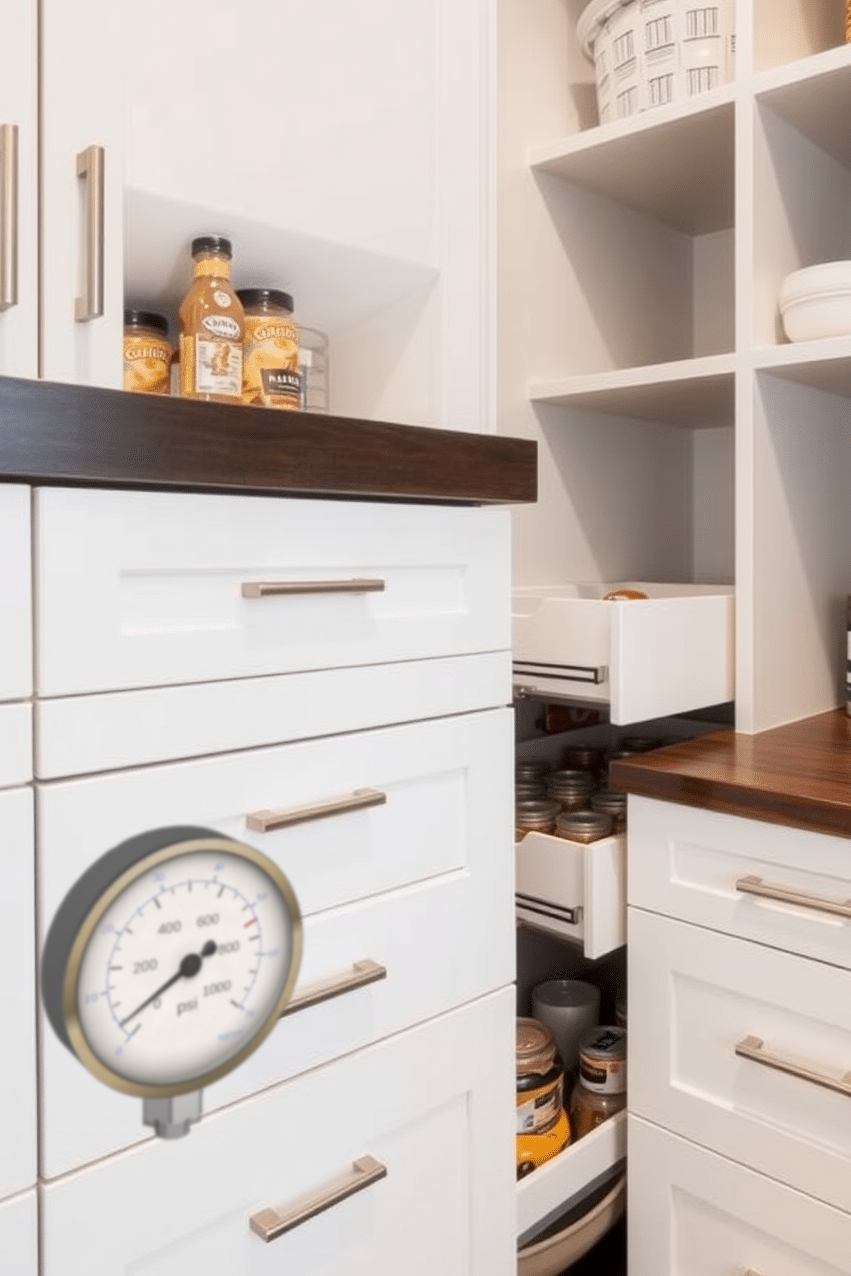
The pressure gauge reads 50
